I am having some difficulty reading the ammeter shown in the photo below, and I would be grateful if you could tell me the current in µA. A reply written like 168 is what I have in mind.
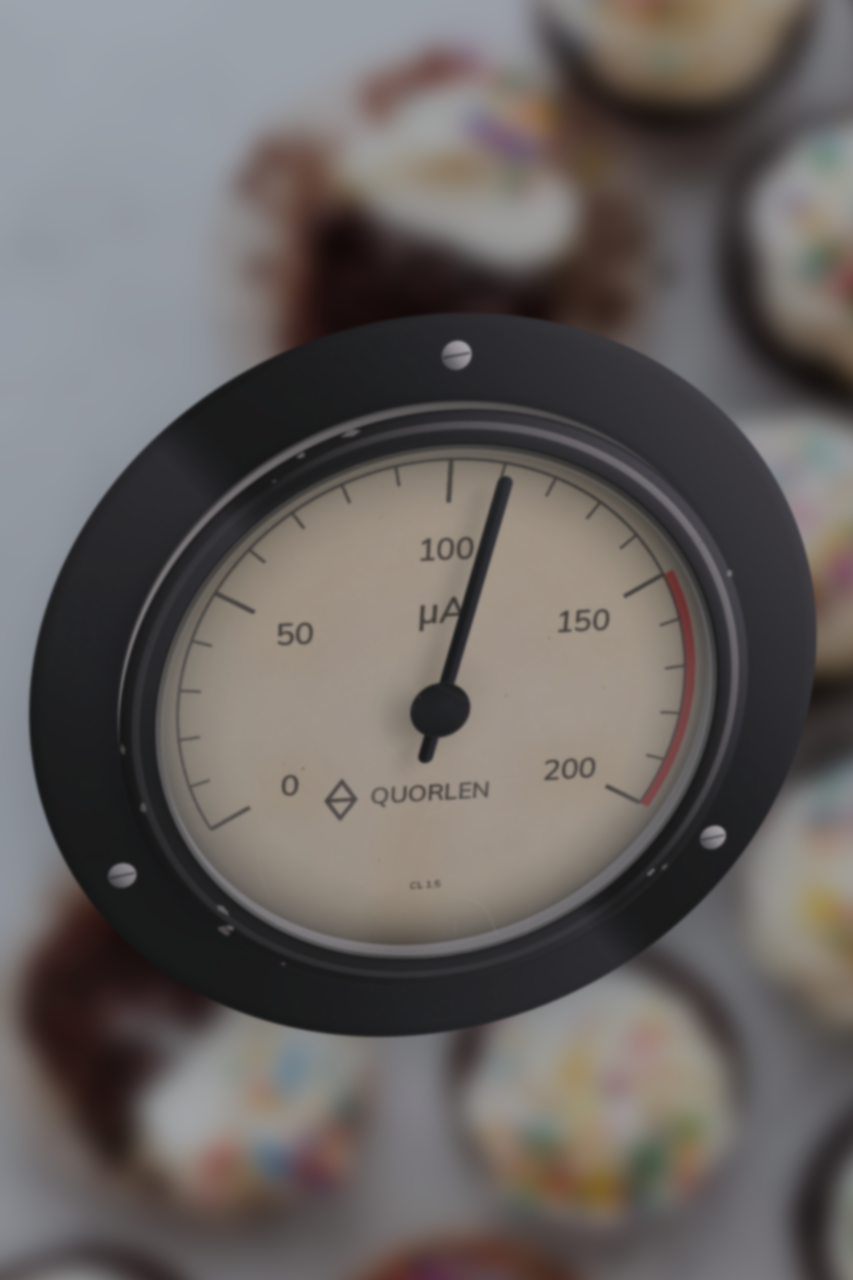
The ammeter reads 110
